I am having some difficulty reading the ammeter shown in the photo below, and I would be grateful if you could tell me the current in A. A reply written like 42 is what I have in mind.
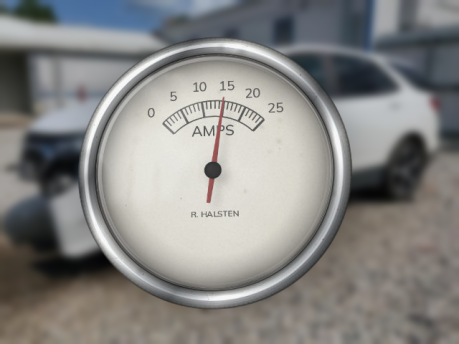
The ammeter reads 15
